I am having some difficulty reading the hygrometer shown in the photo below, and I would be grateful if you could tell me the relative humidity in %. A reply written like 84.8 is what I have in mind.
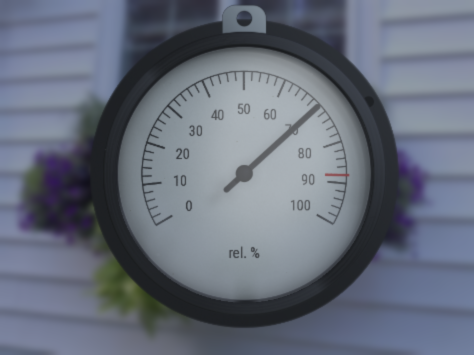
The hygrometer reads 70
